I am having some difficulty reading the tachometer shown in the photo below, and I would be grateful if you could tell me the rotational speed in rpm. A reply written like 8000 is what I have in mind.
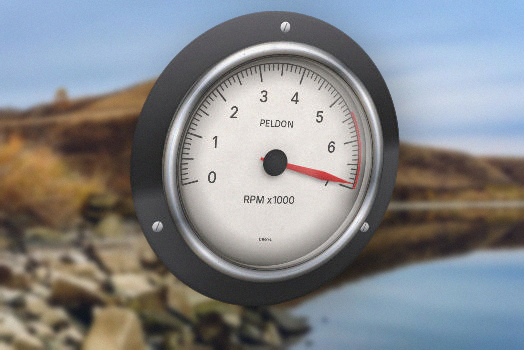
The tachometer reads 6900
